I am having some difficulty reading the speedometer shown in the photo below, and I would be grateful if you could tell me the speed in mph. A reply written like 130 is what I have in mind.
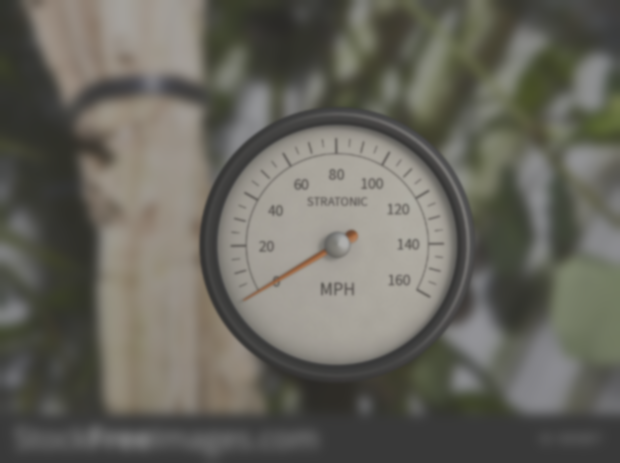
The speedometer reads 0
